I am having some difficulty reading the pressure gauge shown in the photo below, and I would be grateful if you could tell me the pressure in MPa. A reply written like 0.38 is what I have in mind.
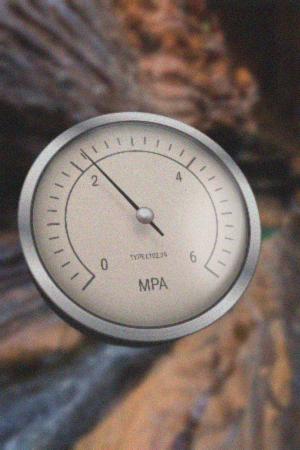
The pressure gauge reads 2.2
